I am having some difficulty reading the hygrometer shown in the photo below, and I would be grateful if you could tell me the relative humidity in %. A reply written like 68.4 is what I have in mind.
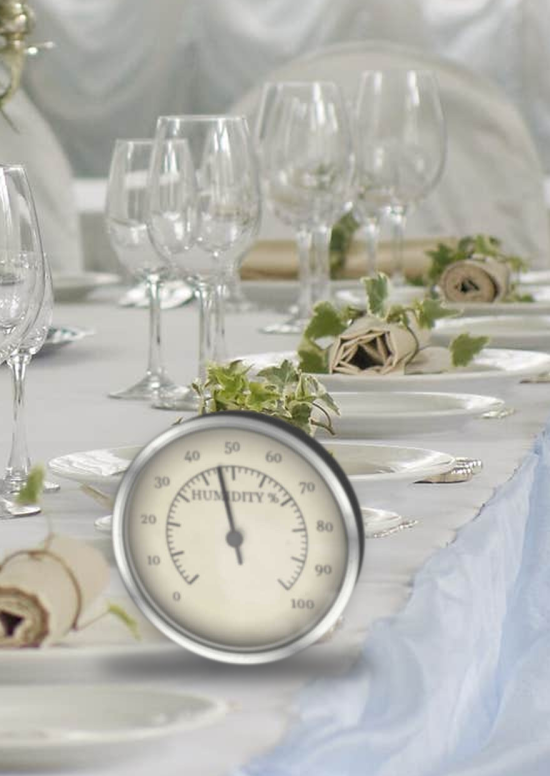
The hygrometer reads 46
